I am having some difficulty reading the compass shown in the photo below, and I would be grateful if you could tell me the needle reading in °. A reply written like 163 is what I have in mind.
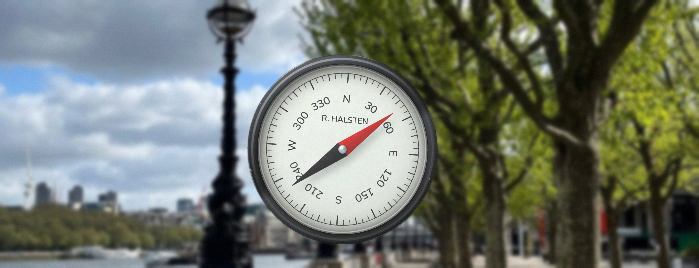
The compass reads 50
